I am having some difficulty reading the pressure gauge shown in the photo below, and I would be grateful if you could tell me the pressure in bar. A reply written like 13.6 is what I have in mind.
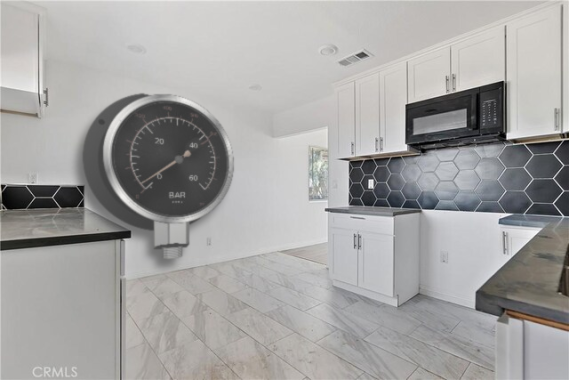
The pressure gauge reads 2
